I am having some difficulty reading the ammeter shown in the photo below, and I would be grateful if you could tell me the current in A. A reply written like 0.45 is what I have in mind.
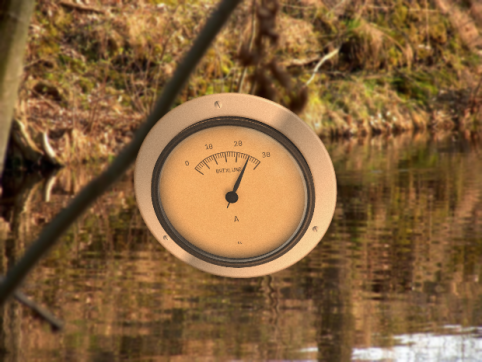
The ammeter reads 25
